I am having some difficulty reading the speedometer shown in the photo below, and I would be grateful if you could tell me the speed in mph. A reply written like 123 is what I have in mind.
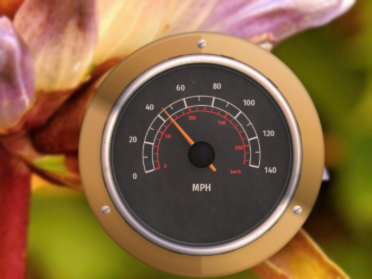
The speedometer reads 45
